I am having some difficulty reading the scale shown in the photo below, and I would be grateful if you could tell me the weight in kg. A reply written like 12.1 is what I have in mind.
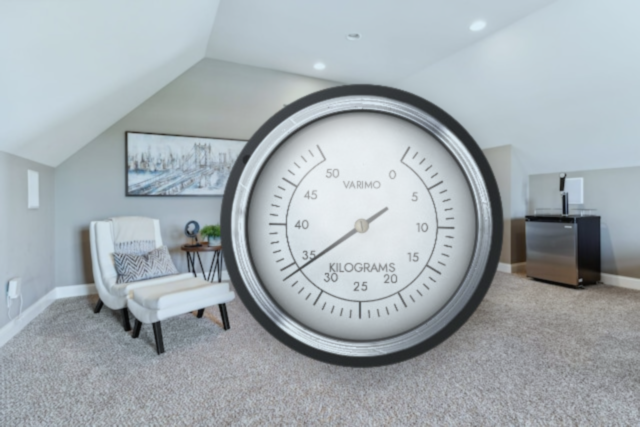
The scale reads 34
